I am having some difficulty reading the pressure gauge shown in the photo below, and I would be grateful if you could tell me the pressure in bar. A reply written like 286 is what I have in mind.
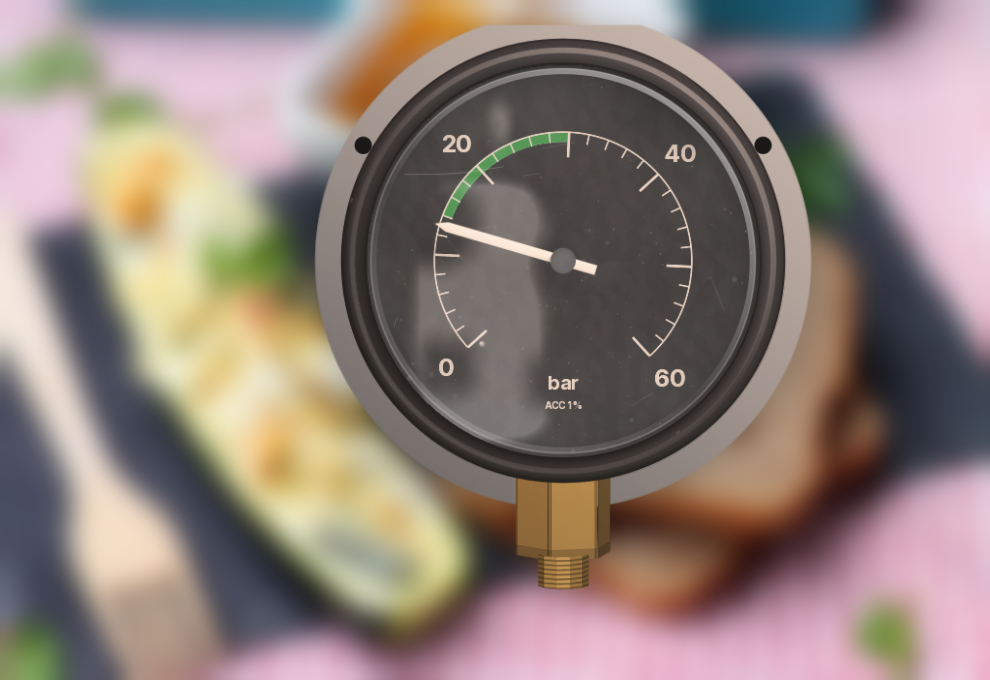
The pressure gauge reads 13
